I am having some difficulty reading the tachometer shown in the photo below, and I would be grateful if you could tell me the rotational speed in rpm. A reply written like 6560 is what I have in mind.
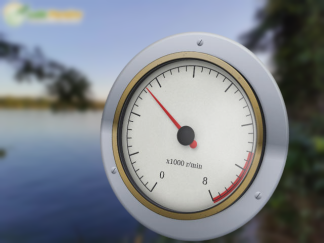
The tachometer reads 2700
